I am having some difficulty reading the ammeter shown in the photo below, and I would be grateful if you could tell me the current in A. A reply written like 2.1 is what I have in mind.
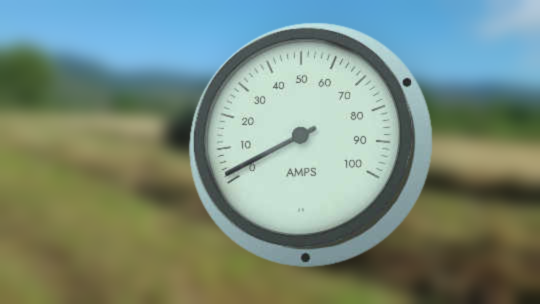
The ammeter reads 2
